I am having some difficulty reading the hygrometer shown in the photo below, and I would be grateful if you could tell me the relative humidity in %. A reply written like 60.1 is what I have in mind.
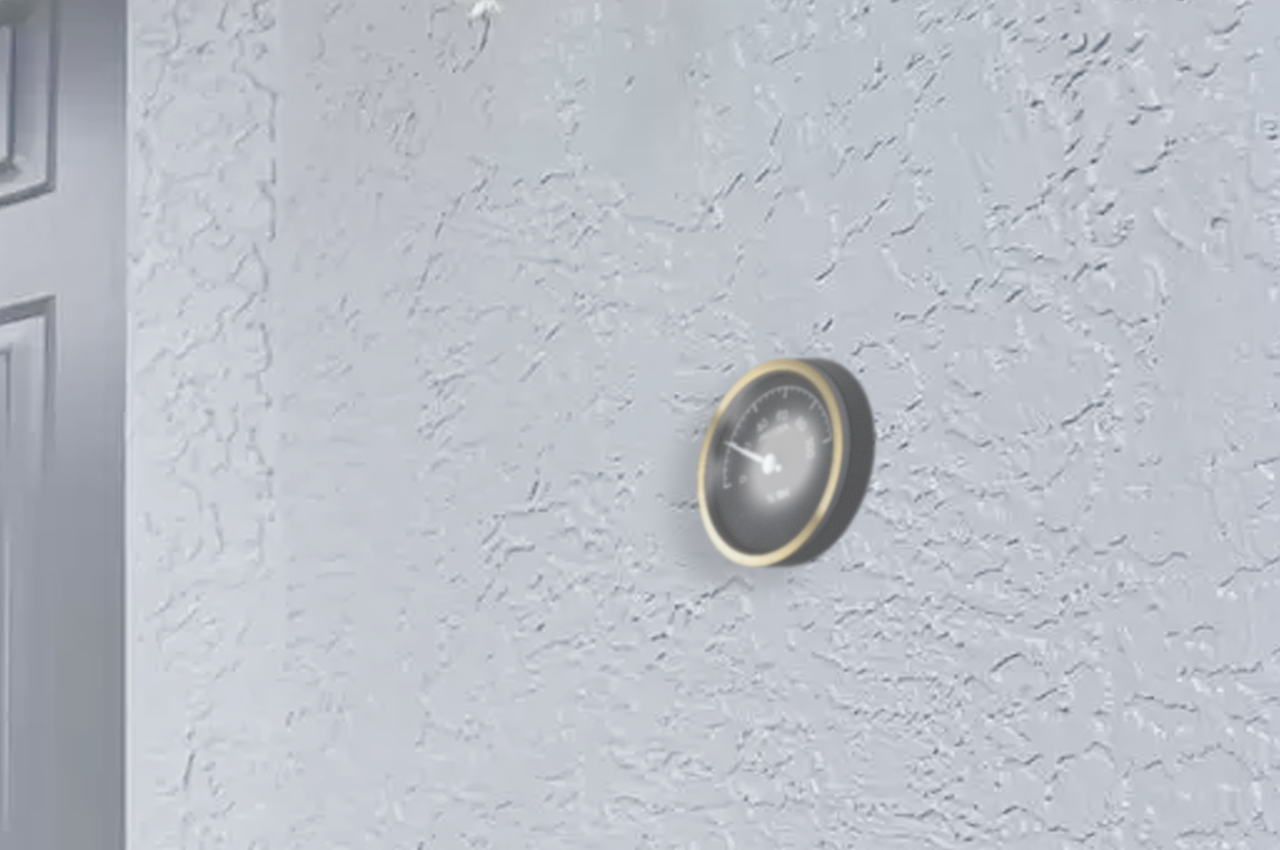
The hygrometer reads 20
